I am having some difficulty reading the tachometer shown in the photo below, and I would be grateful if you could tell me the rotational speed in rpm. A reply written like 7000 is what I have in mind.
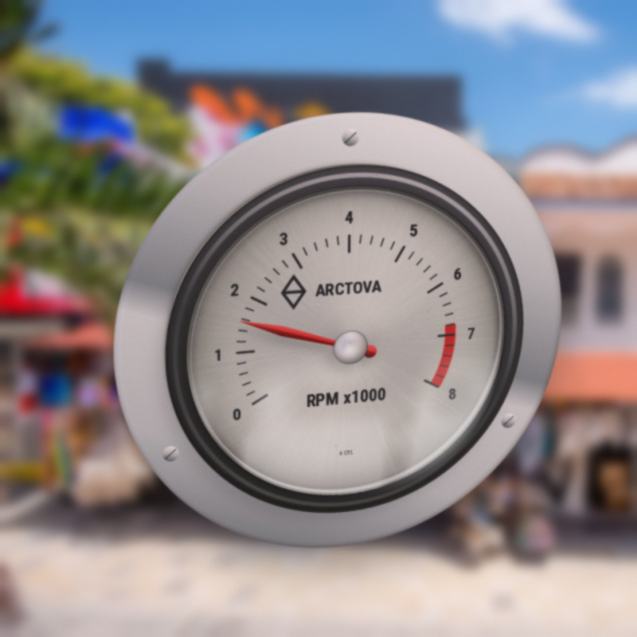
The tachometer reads 1600
